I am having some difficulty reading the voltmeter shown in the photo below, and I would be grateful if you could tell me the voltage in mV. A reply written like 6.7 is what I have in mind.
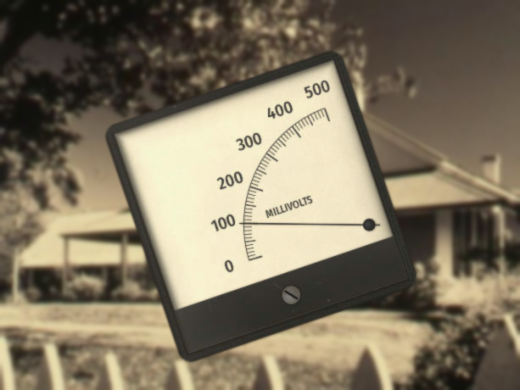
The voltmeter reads 100
